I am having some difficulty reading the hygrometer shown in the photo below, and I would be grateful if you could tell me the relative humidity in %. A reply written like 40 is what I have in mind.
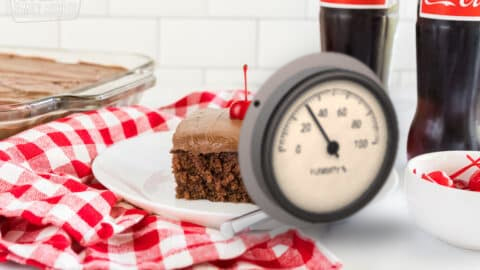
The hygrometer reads 30
